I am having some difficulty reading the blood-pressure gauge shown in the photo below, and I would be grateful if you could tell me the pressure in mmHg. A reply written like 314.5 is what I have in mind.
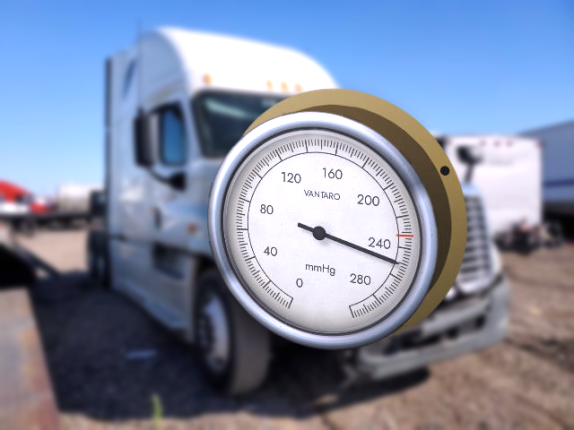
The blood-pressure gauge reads 250
